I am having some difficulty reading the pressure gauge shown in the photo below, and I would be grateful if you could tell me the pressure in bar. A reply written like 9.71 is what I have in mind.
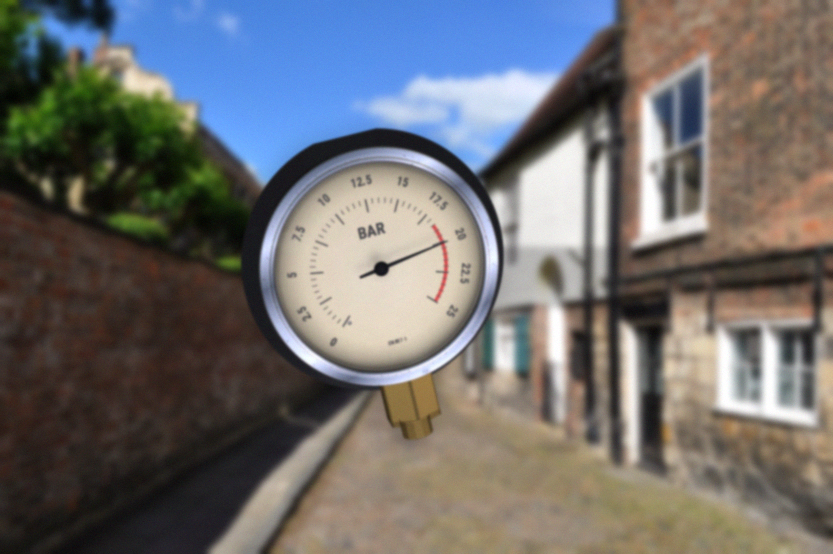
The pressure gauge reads 20
